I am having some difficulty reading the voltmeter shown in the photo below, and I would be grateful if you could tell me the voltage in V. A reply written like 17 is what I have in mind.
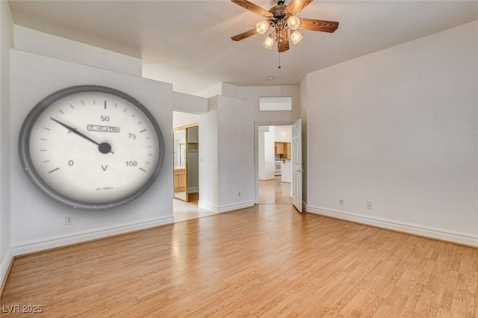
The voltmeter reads 25
